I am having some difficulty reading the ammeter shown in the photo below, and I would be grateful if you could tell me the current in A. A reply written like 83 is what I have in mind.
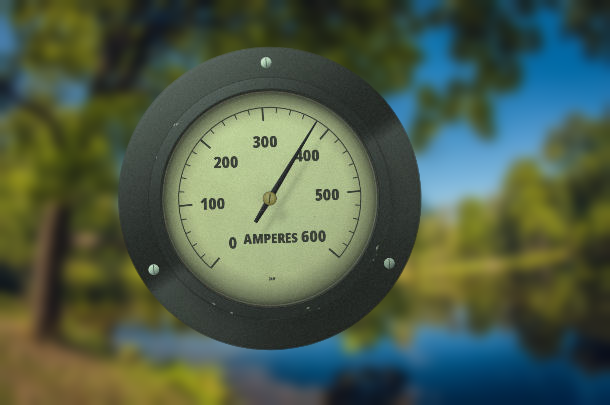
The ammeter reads 380
